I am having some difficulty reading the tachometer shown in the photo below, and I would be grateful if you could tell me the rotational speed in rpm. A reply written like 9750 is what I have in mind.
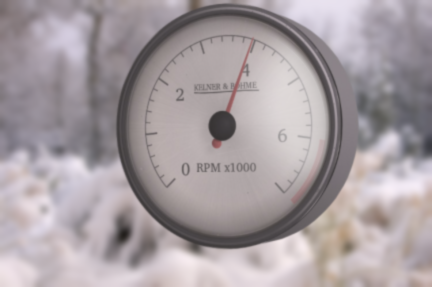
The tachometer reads 4000
